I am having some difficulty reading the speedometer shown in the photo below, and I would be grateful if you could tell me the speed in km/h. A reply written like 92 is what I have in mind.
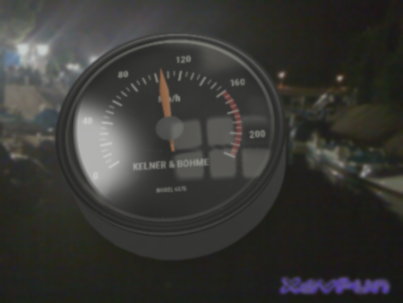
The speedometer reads 105
